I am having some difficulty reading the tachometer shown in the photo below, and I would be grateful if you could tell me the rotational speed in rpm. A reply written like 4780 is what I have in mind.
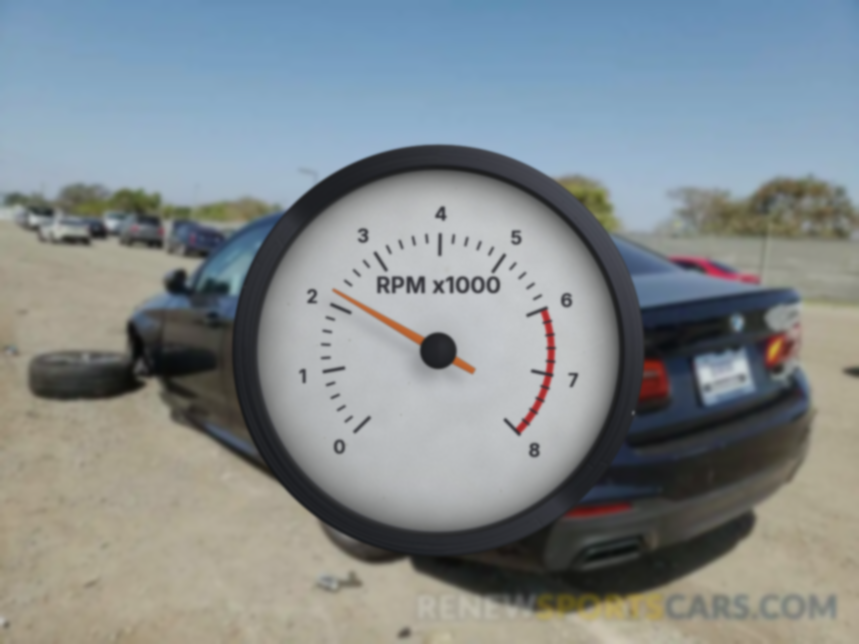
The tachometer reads 2200
